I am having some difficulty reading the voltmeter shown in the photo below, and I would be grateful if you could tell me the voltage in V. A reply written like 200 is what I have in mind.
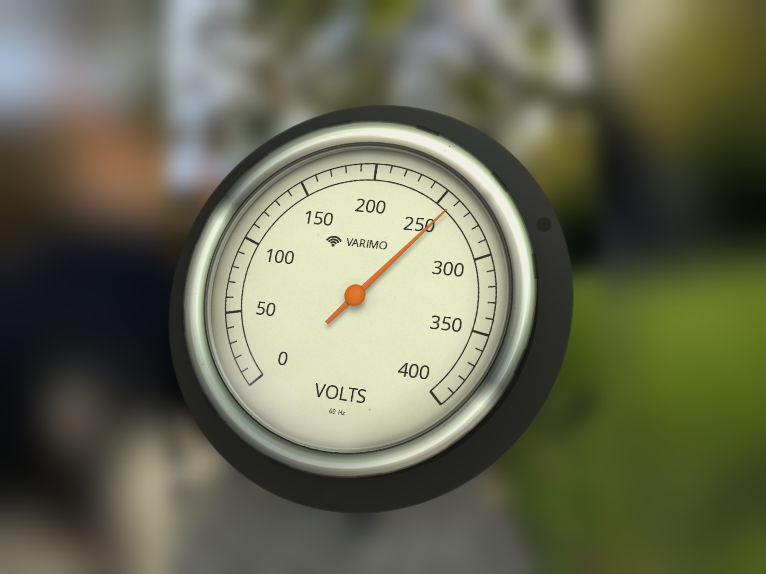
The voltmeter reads 260
